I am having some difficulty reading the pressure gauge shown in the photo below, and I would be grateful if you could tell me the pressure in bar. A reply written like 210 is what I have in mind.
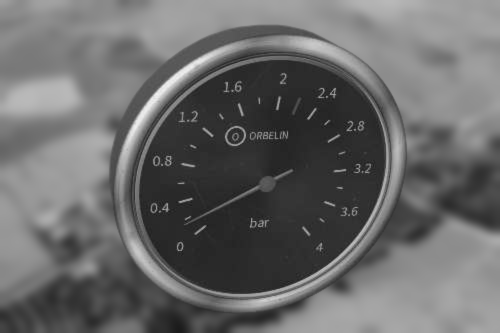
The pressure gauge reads 0.2
